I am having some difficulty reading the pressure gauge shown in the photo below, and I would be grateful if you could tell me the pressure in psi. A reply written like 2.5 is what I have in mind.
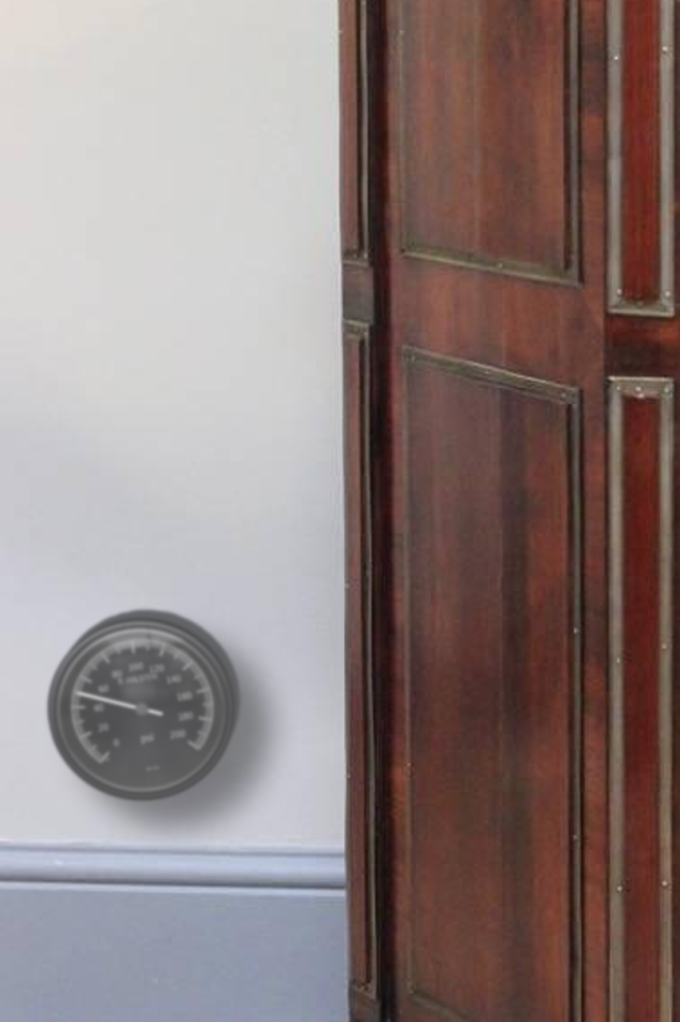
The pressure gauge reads 50
